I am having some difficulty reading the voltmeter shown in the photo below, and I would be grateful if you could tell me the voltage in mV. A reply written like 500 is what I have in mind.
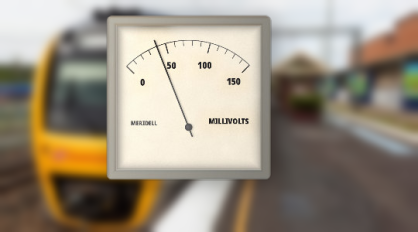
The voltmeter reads 40
